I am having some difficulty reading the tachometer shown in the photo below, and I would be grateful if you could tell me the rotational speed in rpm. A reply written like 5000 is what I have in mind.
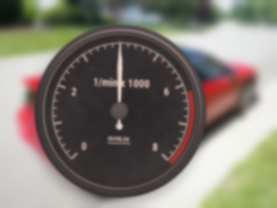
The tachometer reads 4000
